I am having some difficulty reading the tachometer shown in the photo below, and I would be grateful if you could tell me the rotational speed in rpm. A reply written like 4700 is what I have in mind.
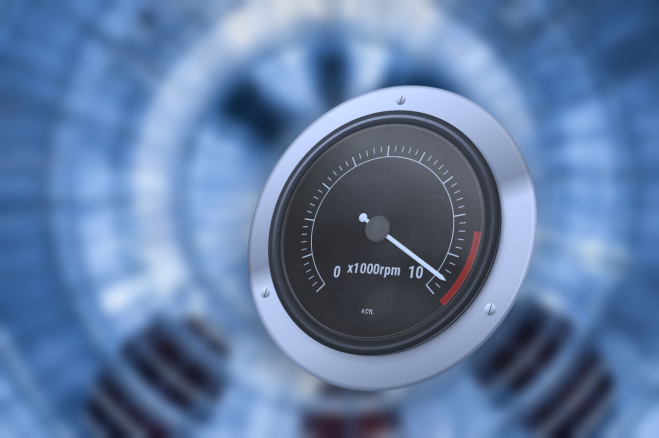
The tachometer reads 9600
